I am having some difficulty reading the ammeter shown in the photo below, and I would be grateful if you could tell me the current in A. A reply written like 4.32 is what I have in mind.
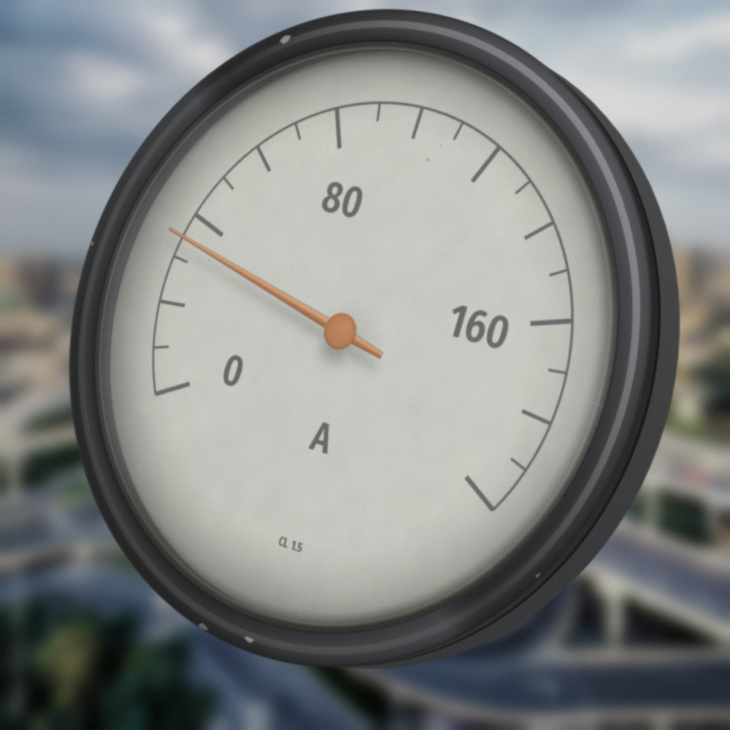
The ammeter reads 35
